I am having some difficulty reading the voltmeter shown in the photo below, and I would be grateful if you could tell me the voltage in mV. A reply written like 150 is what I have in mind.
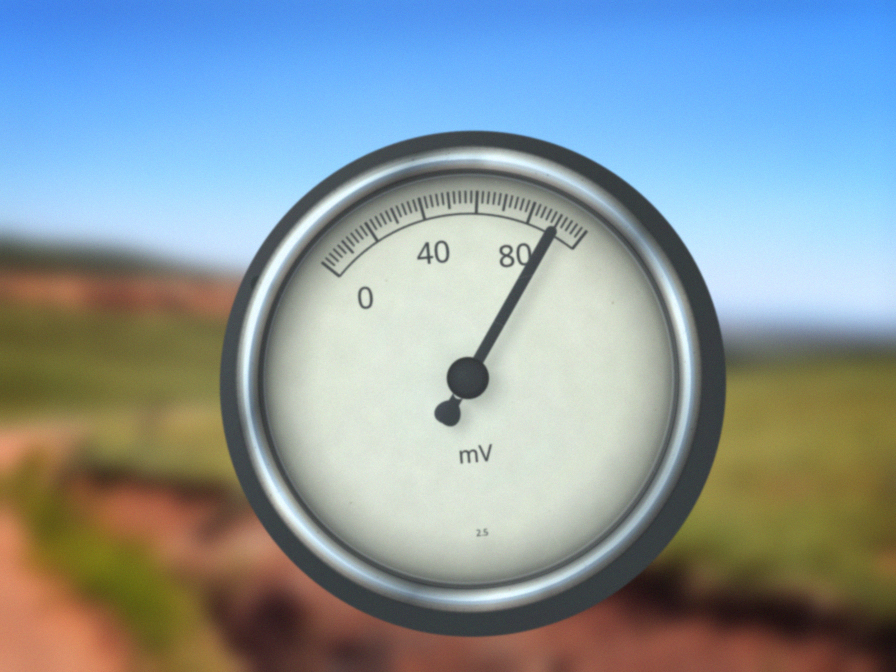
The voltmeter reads 90
